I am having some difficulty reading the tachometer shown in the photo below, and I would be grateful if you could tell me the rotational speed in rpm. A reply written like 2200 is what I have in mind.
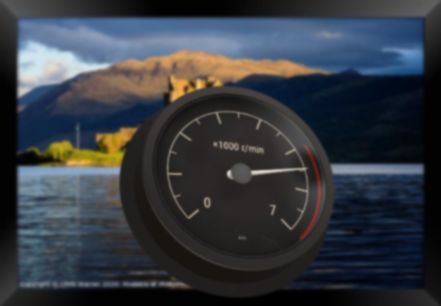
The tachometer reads 5500
